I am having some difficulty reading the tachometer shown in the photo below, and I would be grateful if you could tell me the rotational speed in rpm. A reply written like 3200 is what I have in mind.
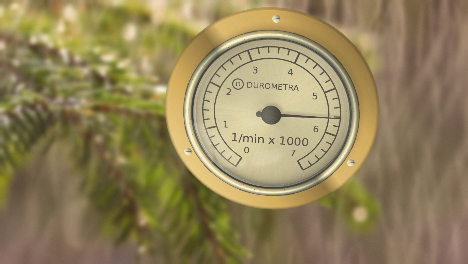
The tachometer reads 5600
